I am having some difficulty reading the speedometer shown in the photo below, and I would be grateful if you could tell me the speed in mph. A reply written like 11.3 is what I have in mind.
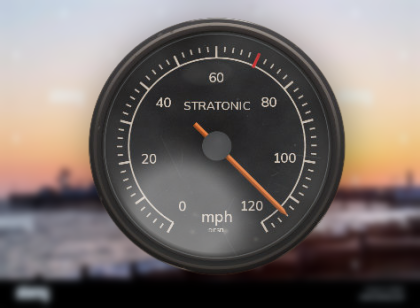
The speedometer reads 114
